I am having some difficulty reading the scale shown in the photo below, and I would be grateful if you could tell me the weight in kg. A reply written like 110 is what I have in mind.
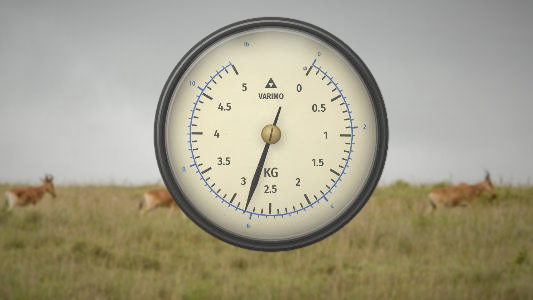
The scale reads 2.8
